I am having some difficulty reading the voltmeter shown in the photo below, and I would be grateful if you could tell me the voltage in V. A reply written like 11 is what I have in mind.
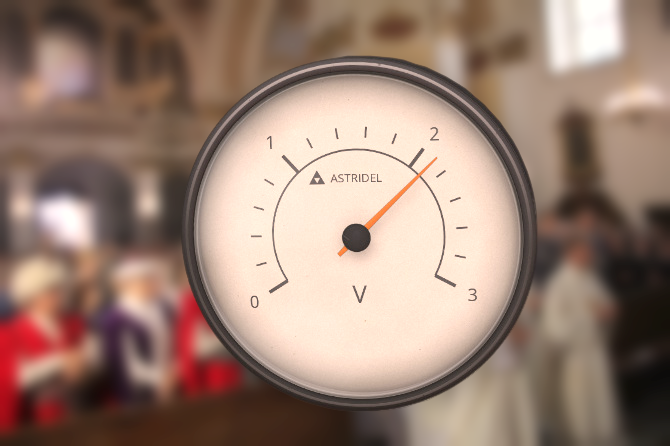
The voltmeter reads 2.1
